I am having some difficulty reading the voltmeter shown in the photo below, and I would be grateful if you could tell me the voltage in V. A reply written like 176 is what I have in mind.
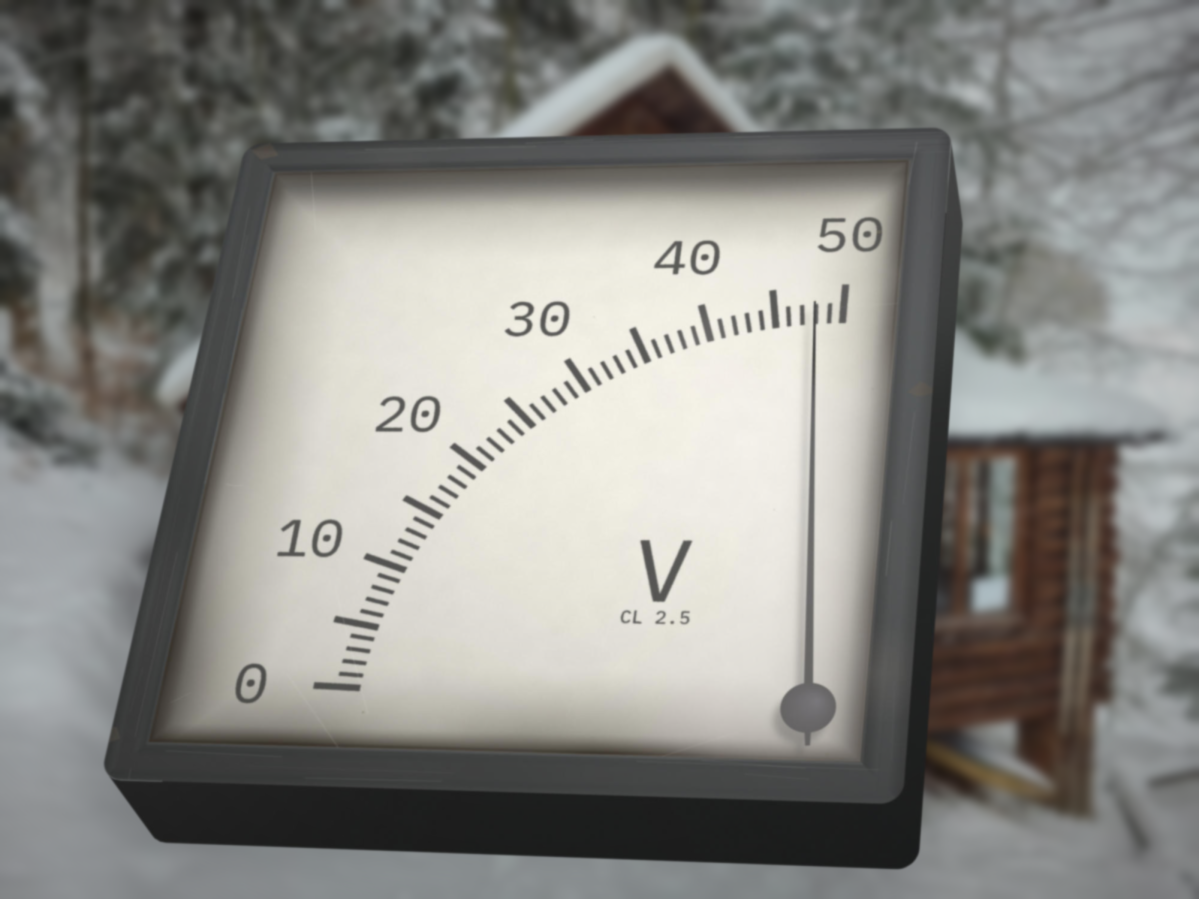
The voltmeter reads 48
